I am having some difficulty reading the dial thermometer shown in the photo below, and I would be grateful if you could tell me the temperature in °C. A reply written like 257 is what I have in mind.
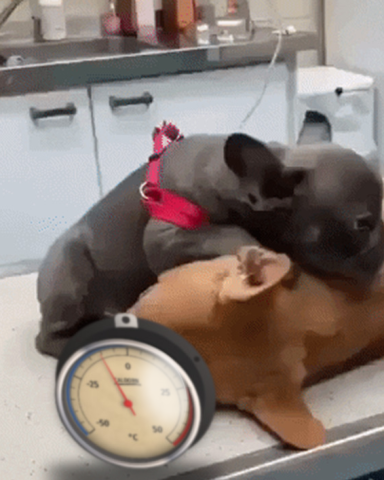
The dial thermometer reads -10
